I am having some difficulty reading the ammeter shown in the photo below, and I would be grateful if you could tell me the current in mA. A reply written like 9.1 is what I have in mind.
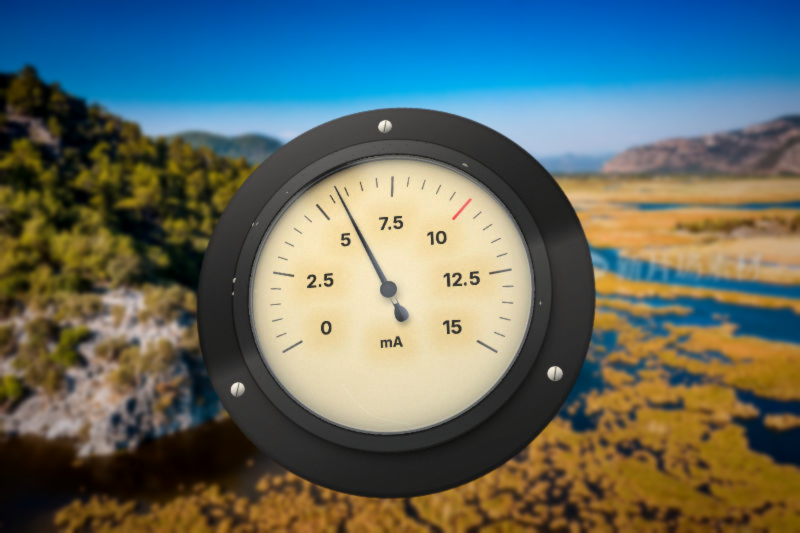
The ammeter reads 5.75
